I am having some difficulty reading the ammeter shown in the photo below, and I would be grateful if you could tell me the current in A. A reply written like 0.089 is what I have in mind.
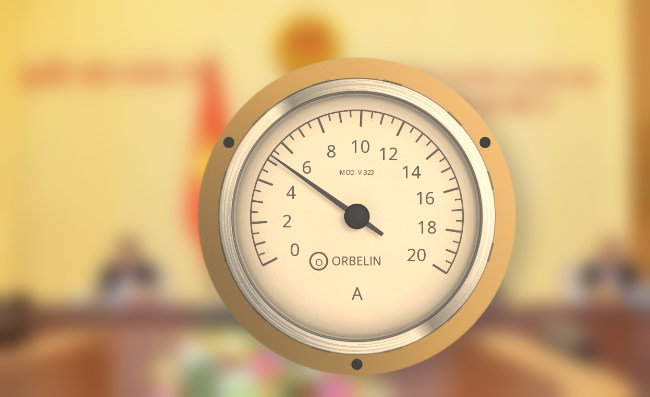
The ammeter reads 5.25
